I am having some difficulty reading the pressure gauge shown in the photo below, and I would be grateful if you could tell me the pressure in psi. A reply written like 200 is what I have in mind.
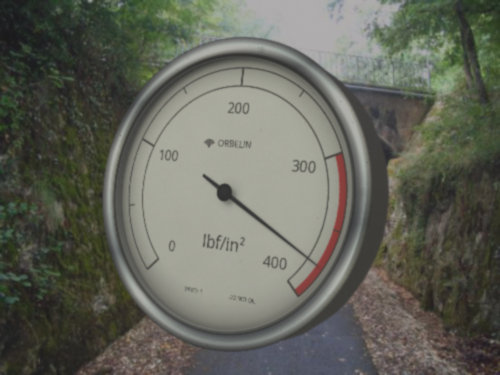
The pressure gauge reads 375
